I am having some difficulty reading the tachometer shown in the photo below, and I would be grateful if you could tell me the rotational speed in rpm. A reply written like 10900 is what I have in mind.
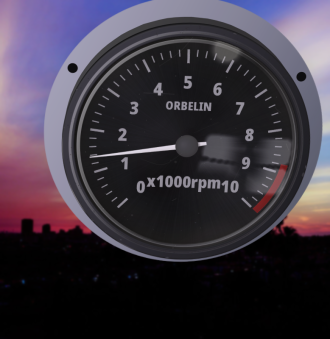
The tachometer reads 1400
